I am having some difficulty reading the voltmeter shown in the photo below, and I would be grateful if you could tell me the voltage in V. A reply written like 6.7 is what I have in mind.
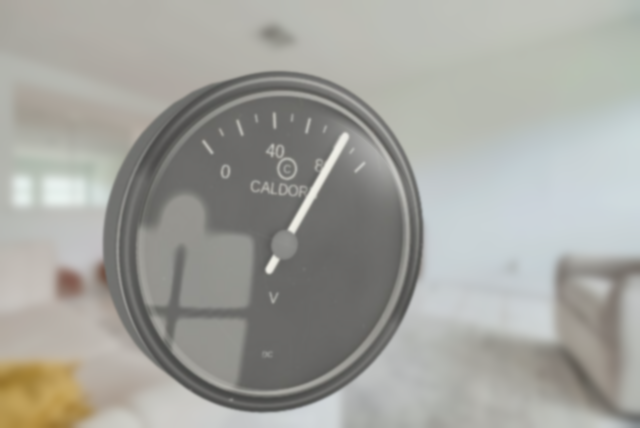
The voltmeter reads 80
